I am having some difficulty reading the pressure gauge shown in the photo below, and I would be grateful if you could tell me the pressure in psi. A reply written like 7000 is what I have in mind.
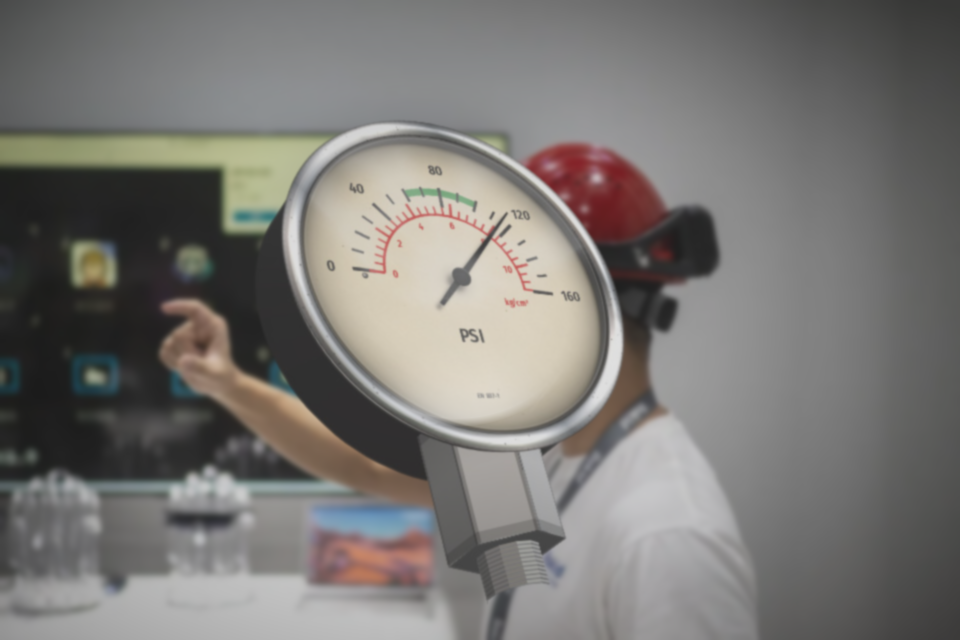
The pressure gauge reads 115
